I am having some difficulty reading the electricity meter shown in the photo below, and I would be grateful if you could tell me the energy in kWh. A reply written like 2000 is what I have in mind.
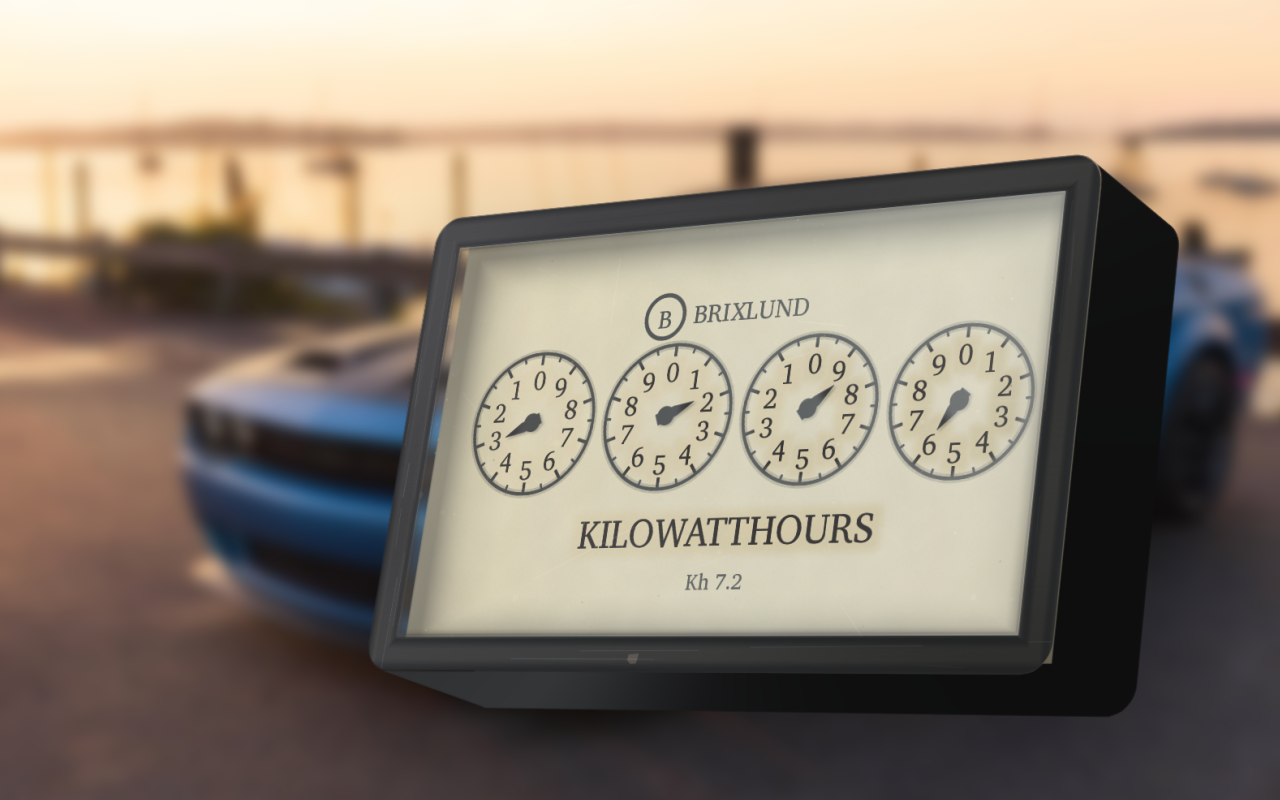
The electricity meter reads 3186
